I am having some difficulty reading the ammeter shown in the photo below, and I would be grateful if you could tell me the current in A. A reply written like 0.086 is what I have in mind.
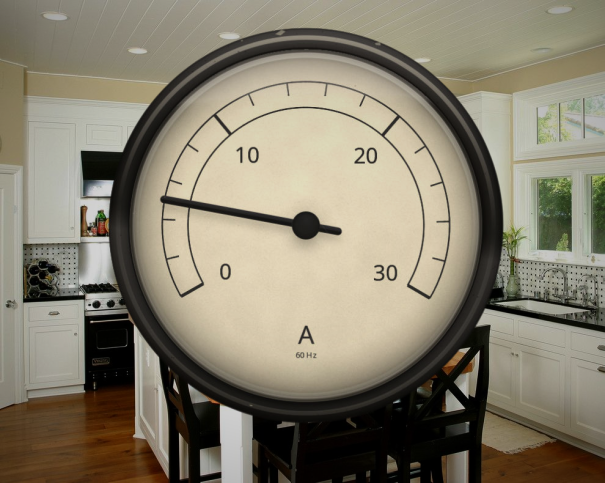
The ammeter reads 5
